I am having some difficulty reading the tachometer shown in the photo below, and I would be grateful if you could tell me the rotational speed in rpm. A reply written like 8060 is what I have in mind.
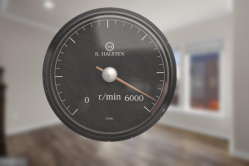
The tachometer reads 5700
